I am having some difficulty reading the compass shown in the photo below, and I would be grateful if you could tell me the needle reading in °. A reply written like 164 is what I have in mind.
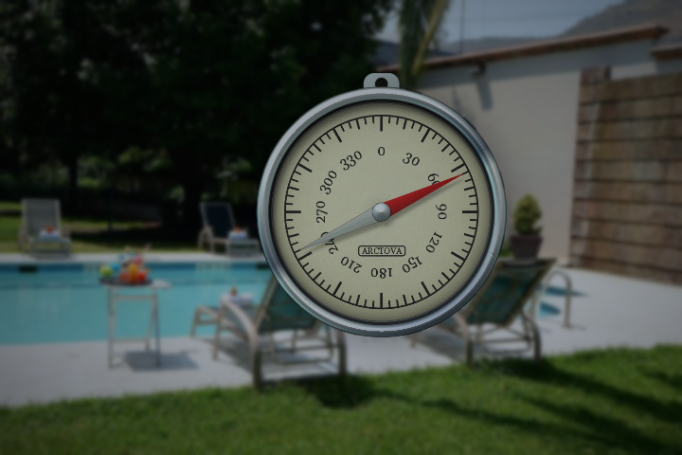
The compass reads 65
